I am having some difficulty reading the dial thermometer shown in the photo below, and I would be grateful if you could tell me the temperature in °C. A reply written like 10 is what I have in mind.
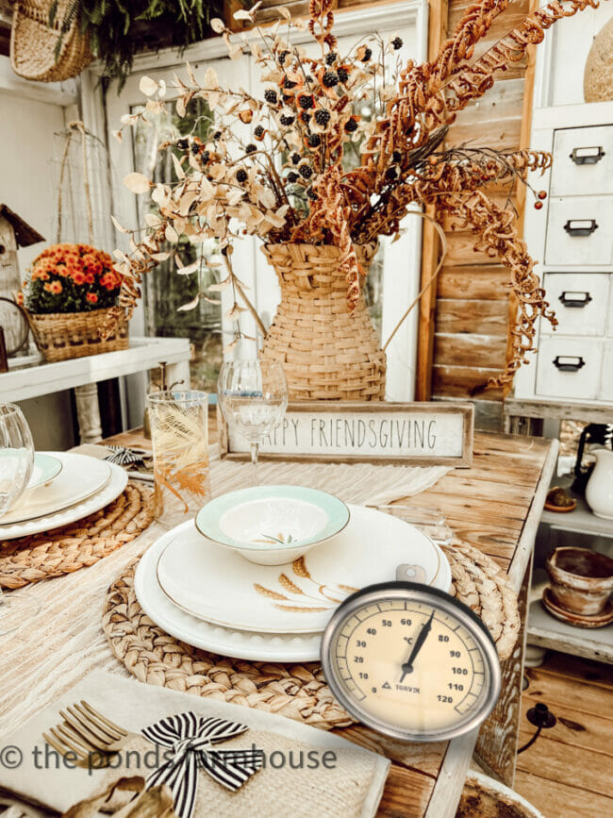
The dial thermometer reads 70
